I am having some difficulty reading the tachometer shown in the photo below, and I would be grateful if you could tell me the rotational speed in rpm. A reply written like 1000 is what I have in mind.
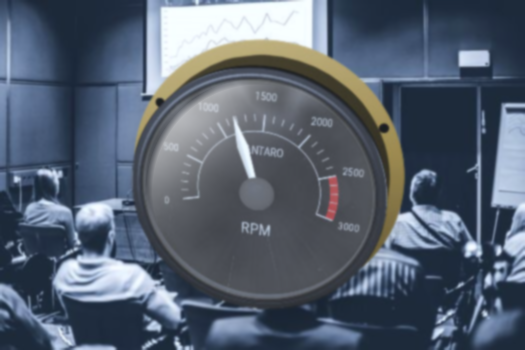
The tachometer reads 1200
